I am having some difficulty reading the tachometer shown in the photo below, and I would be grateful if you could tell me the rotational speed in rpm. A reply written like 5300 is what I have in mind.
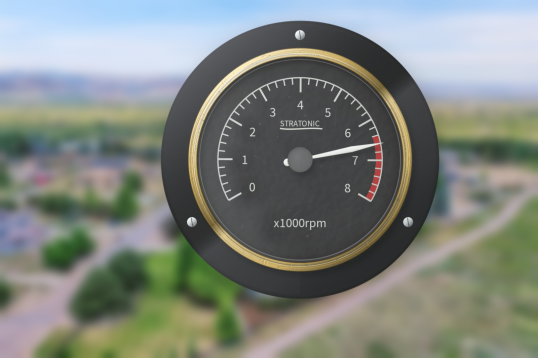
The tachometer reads 6600
